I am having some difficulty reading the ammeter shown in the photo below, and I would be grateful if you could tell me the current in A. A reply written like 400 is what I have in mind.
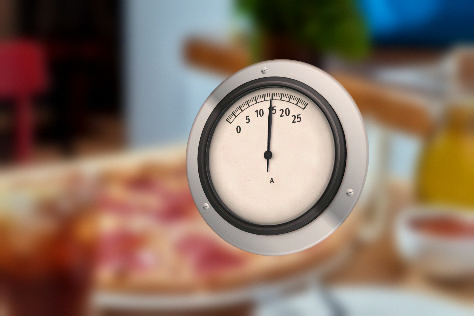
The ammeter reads 15
